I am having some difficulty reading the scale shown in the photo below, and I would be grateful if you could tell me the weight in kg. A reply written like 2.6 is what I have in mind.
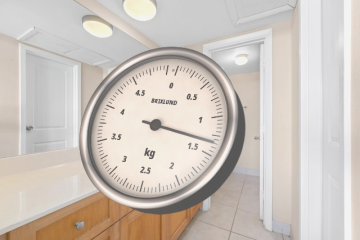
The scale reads 1.35
